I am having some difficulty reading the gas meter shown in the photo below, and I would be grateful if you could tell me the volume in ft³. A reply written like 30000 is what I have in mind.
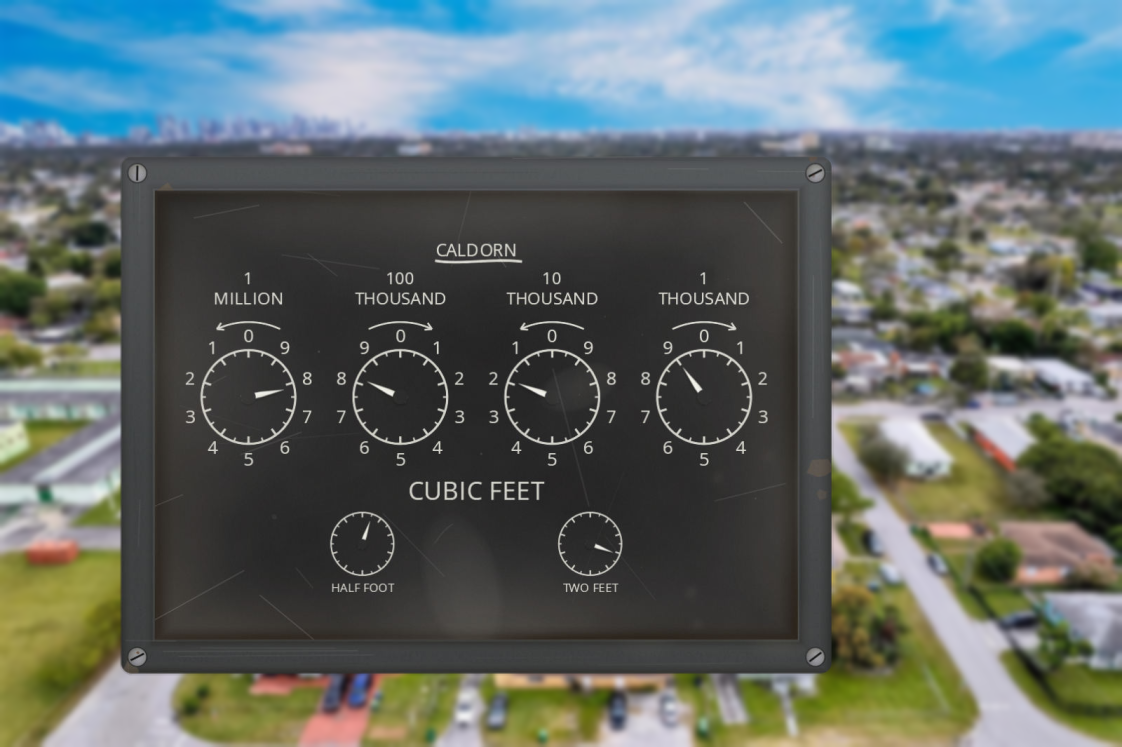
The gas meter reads 781900
